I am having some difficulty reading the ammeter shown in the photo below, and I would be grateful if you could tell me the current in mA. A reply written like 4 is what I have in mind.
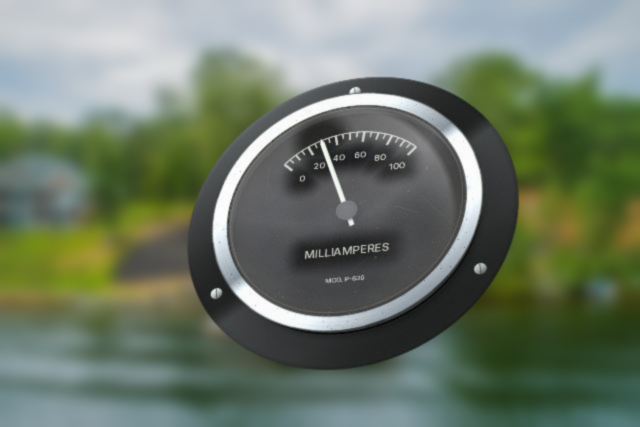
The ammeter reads 30
